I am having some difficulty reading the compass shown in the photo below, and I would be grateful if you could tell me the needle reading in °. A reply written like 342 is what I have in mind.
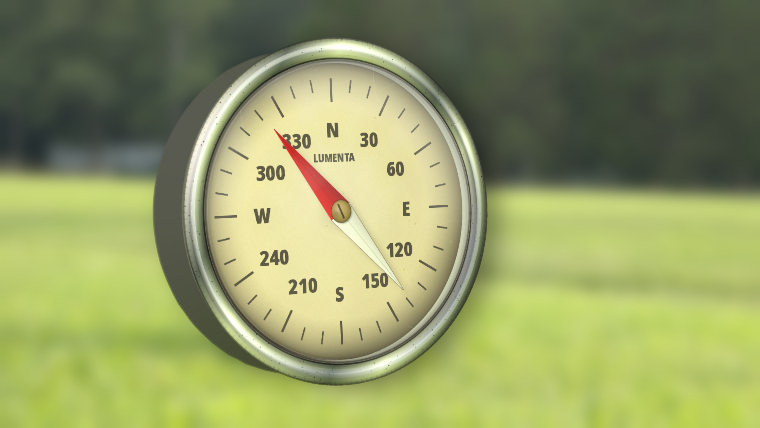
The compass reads 320
